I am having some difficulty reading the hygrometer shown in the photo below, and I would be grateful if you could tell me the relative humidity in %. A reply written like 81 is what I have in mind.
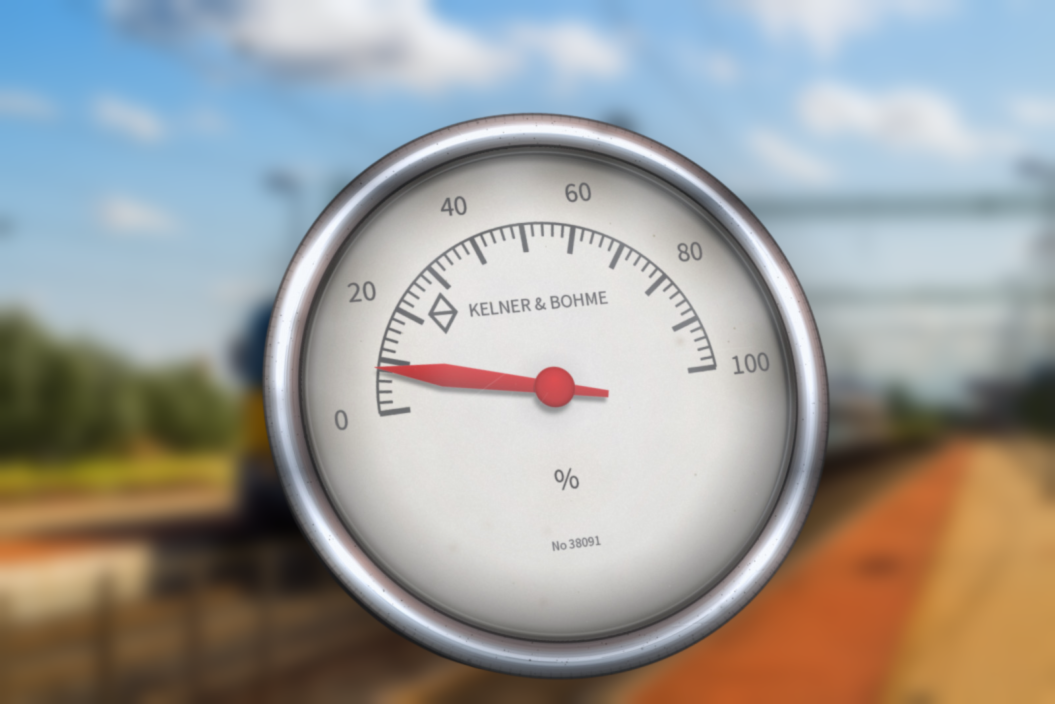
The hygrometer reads 8
